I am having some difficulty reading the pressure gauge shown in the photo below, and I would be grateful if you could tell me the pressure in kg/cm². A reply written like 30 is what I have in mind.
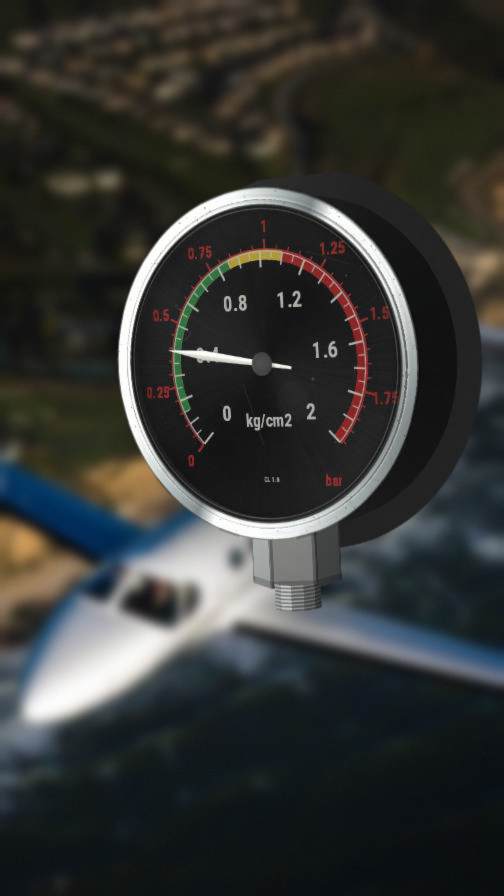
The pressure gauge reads 0.4
